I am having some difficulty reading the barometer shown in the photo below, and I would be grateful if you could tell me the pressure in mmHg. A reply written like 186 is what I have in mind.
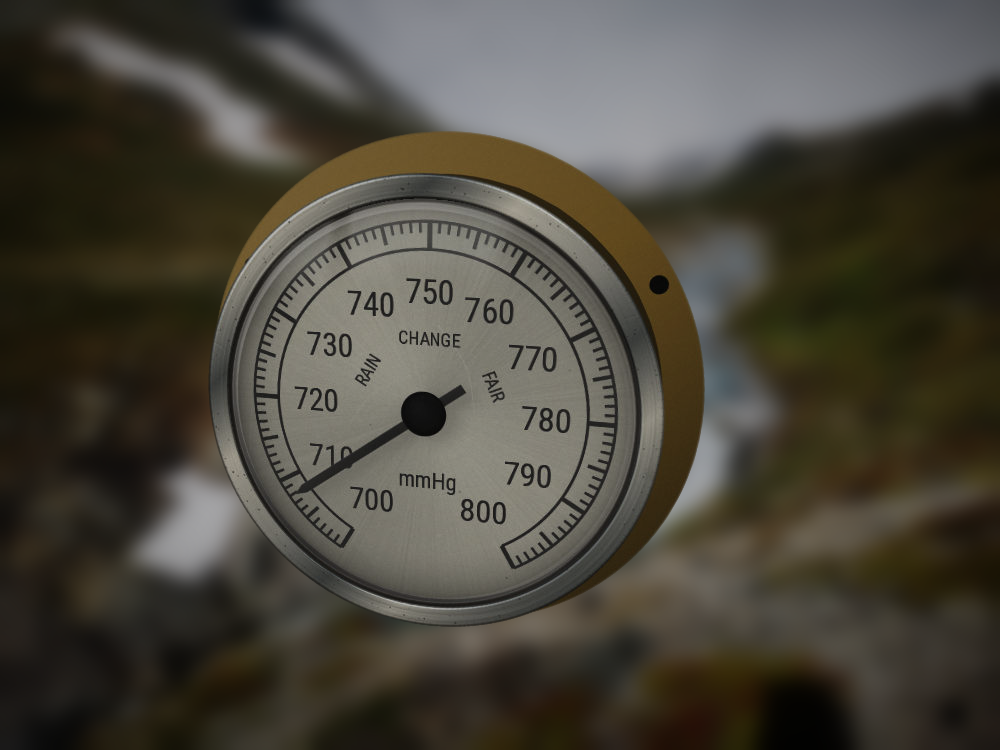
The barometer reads 708
